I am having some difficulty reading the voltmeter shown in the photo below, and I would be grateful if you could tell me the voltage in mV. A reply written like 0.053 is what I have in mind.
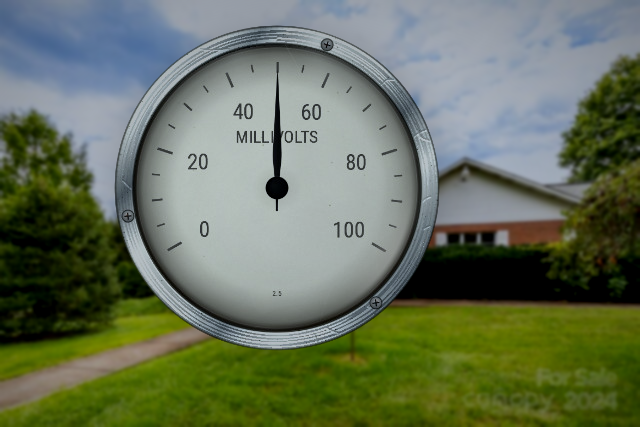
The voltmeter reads 50
